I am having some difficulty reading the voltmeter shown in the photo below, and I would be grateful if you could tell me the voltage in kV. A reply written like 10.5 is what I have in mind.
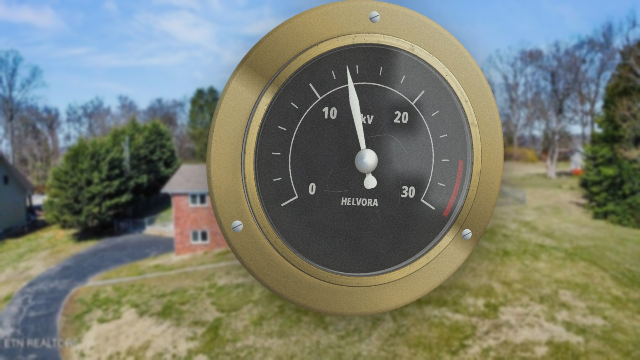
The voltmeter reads 13
